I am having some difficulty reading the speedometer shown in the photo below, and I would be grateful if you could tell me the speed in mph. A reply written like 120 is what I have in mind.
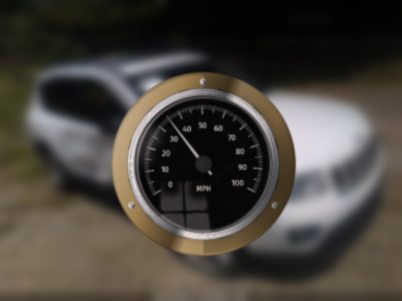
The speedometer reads 35
